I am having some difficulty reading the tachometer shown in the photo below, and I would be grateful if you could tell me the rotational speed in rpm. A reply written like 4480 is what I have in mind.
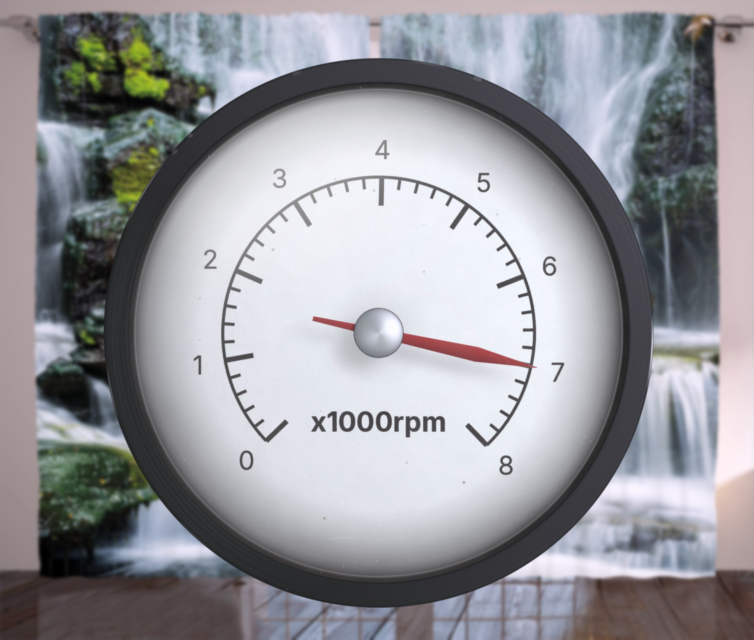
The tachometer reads 7000
